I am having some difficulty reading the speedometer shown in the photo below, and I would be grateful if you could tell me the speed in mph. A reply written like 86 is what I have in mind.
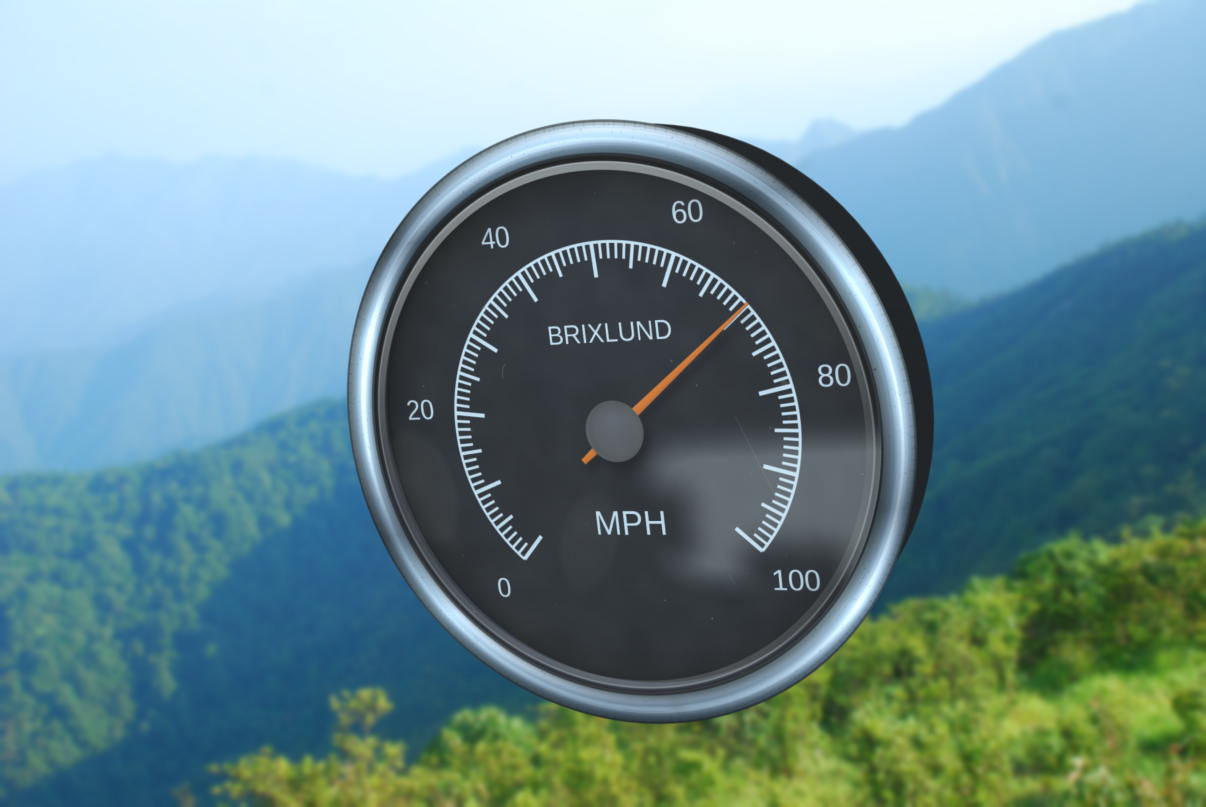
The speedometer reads 70
